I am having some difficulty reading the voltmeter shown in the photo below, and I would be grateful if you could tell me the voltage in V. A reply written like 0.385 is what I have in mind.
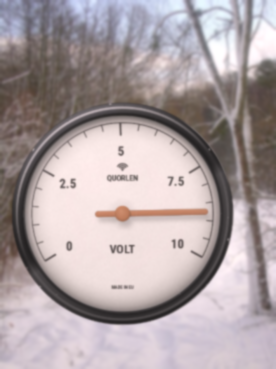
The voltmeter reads 8.75
